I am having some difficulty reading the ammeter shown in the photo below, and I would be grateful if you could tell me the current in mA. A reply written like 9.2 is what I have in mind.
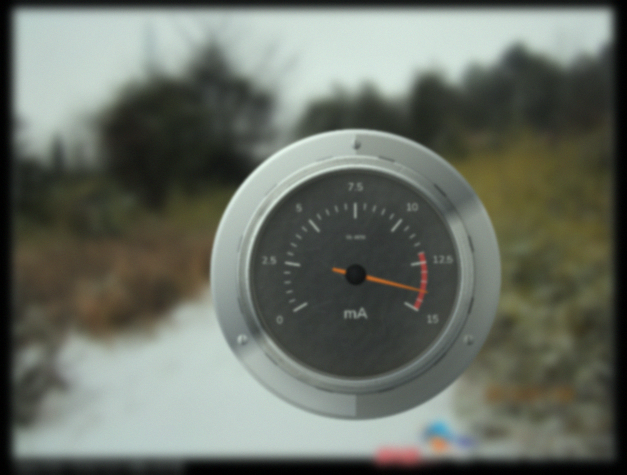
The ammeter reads 14
